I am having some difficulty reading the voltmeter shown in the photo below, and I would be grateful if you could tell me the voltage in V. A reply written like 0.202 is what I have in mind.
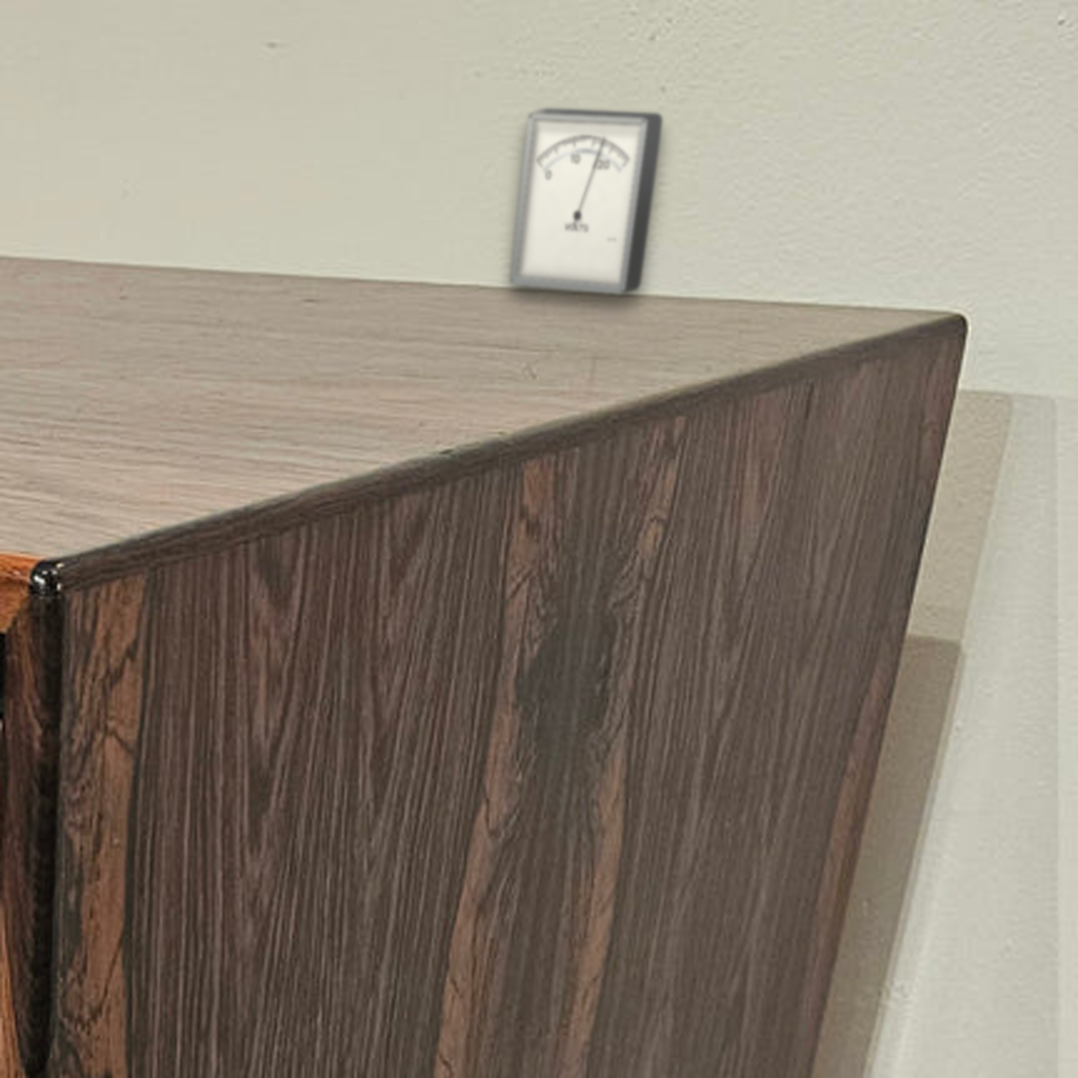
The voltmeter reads 17.5
